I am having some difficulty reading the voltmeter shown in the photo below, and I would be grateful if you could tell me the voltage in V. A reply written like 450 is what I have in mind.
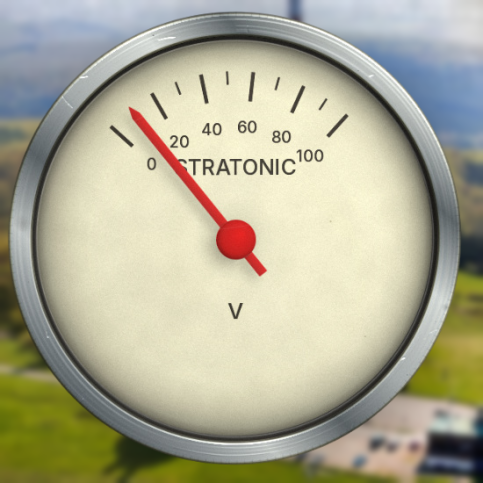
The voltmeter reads 10
